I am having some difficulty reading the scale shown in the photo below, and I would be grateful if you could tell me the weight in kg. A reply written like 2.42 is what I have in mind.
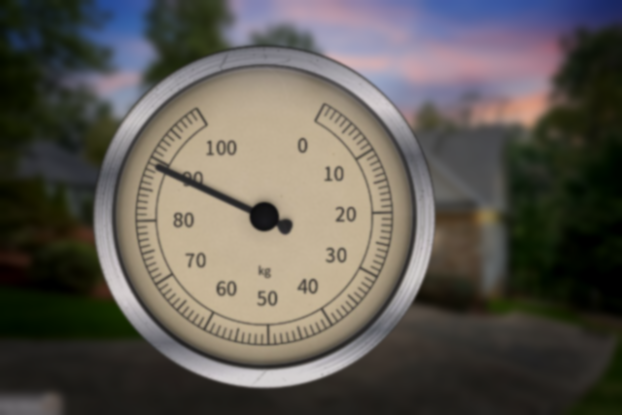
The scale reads 89
